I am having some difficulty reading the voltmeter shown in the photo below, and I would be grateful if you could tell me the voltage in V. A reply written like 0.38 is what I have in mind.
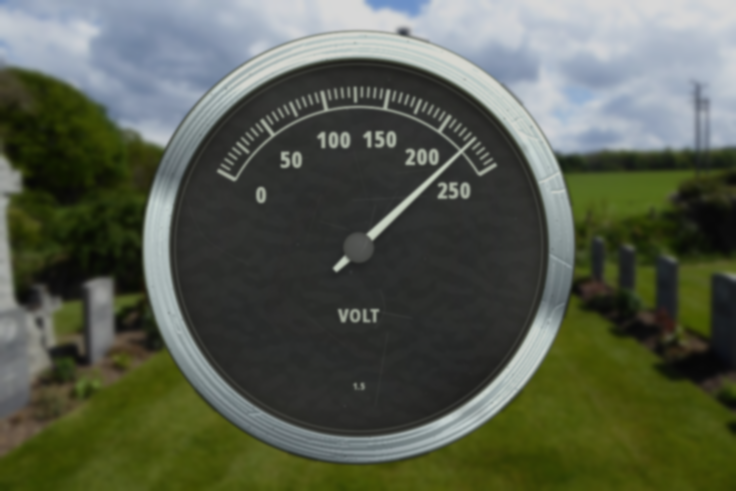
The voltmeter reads 225
